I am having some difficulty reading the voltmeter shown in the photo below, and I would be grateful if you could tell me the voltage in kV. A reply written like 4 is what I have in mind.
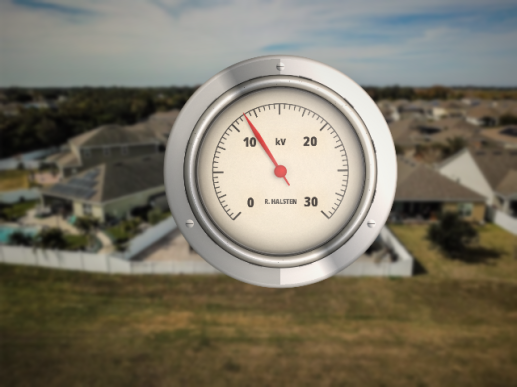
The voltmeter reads 11.5
